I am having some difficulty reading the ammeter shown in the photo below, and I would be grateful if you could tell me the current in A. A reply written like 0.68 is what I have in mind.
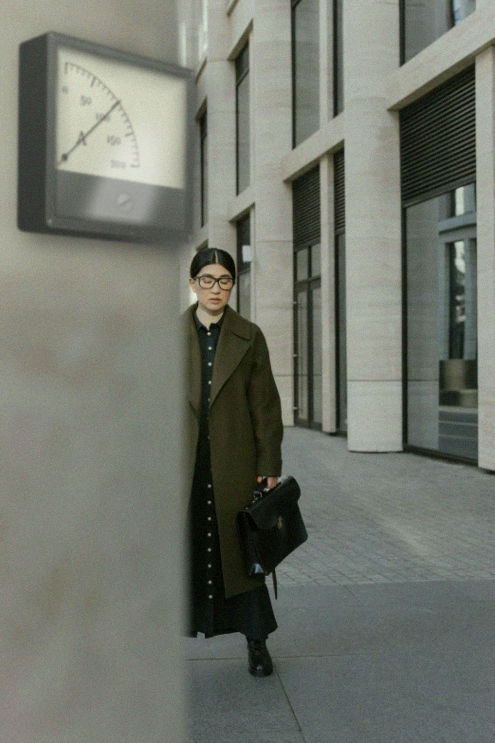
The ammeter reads 100
